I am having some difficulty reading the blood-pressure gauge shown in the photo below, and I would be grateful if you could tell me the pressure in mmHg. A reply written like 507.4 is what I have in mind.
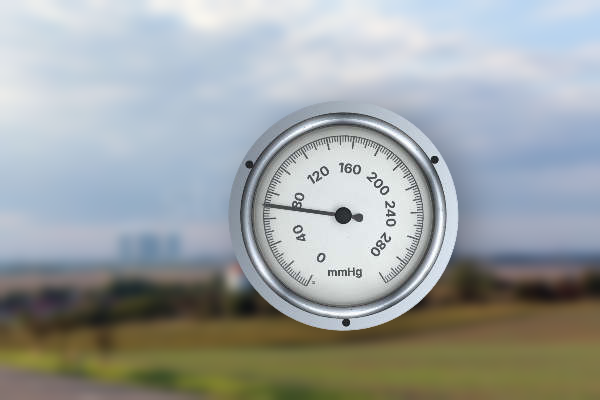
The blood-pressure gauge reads 70
